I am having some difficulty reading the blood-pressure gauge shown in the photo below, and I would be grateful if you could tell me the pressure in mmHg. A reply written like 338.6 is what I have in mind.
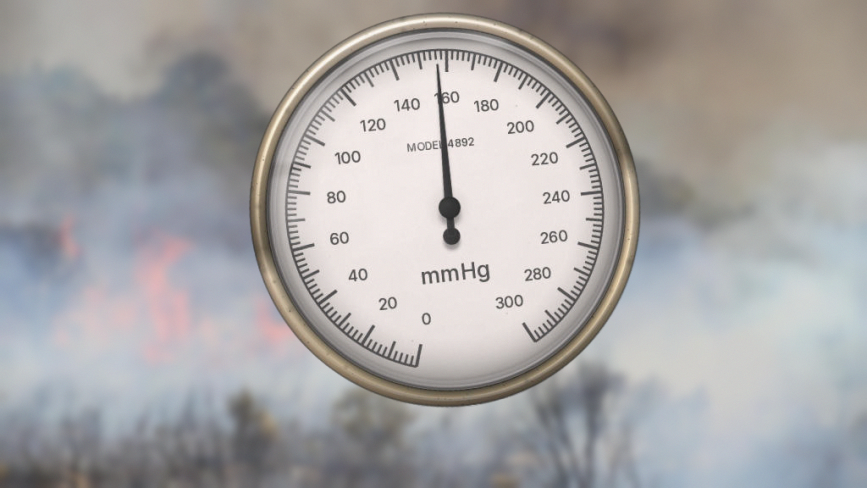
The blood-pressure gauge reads 156
